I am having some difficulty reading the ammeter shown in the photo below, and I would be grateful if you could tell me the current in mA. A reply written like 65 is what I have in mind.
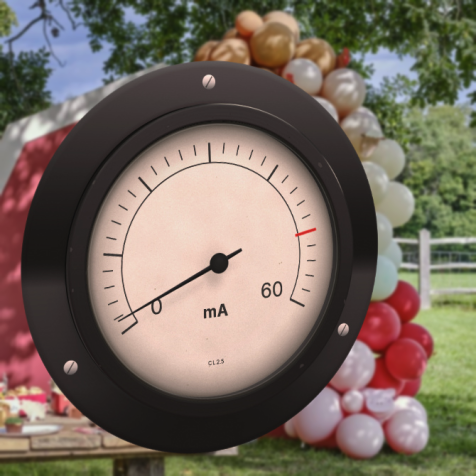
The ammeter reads 2
